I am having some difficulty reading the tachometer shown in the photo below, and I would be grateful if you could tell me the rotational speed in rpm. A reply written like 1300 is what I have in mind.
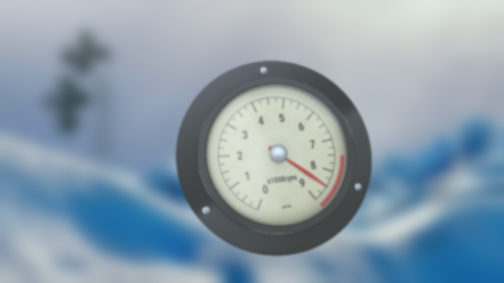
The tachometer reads 8500
